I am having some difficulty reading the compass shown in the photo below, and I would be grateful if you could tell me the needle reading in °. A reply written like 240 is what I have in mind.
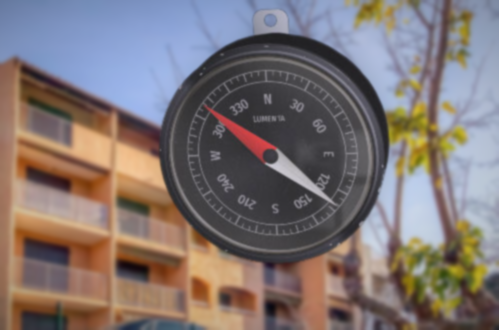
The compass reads 310
